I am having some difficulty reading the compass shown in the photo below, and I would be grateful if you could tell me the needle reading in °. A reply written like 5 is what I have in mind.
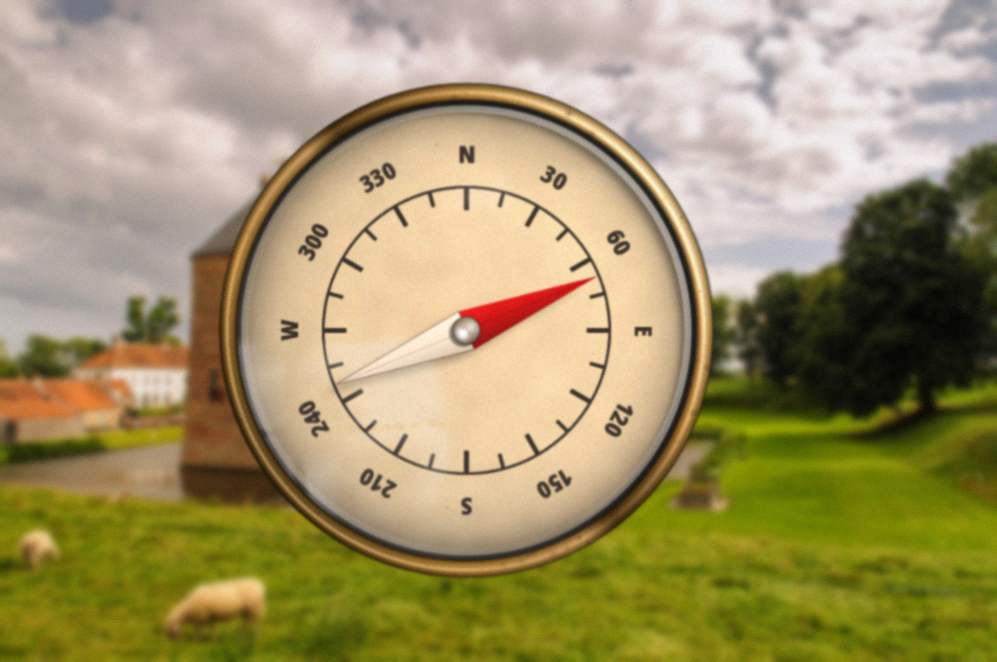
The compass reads 67.5
